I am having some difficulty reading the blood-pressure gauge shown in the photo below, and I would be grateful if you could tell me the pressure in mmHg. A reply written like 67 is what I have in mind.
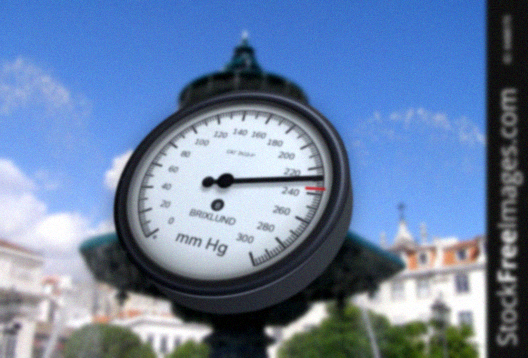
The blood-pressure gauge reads 230
